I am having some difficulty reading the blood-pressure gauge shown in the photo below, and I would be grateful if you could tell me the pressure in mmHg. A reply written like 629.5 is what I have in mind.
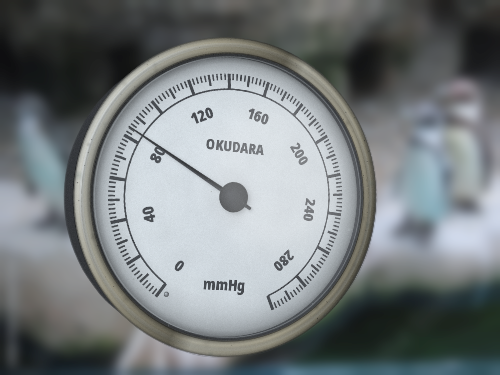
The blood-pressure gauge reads 84
